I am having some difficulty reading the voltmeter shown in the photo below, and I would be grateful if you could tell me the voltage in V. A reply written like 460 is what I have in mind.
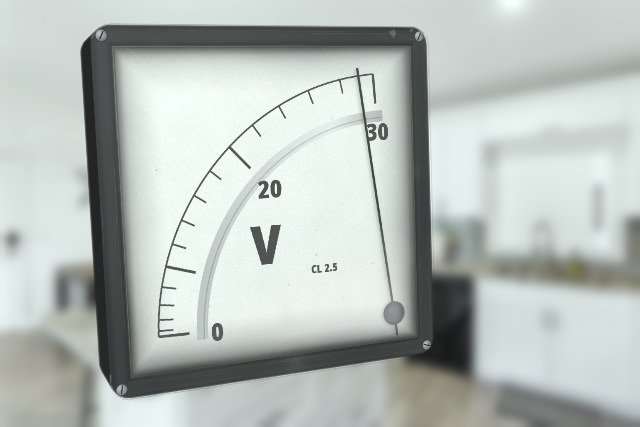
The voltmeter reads 29
